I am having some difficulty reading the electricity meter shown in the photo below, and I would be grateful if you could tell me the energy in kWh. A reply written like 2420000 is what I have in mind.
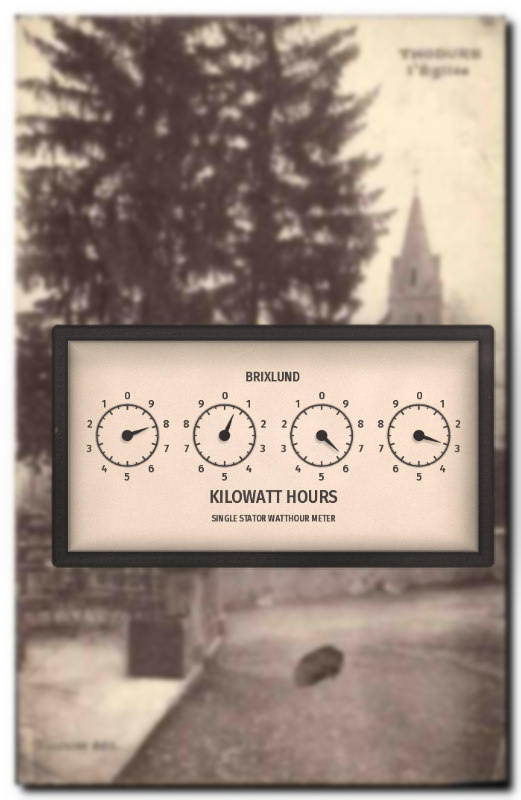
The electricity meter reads 8063
